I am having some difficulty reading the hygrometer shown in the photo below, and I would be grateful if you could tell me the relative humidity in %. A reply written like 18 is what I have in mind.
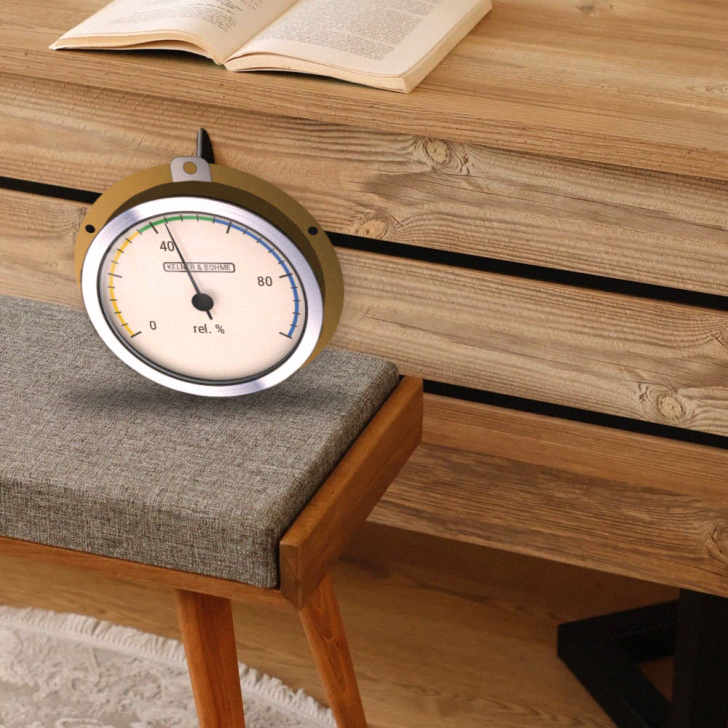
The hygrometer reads 44
